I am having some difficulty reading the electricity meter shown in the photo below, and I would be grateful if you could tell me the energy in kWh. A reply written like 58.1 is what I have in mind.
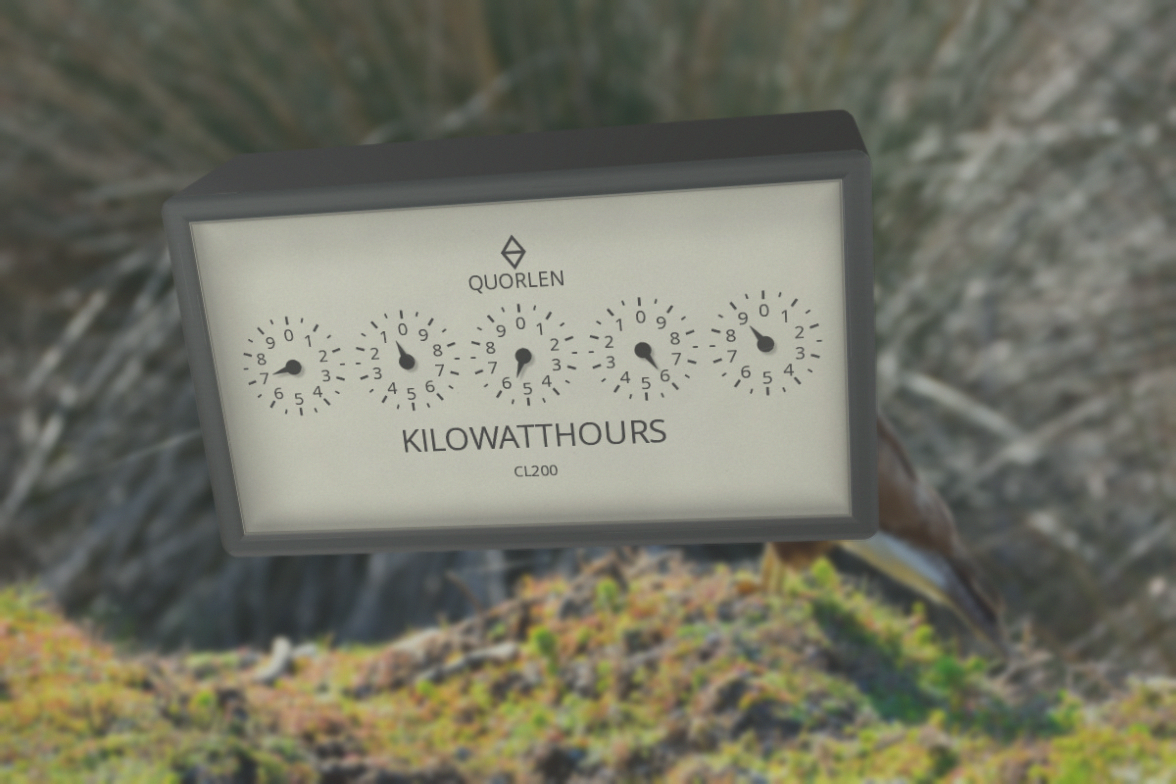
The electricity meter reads 70559
